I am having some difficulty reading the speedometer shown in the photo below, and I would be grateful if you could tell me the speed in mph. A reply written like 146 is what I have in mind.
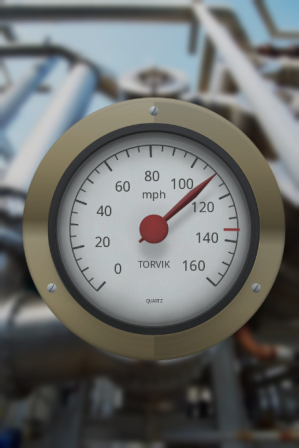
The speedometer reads 110
